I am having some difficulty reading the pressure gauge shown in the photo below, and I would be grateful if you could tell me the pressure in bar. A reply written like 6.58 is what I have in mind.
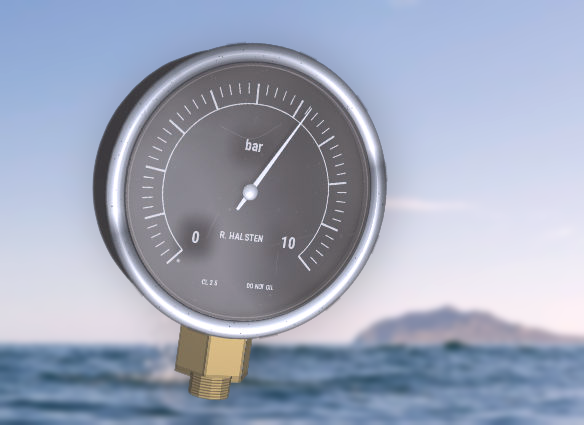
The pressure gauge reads 6.2
